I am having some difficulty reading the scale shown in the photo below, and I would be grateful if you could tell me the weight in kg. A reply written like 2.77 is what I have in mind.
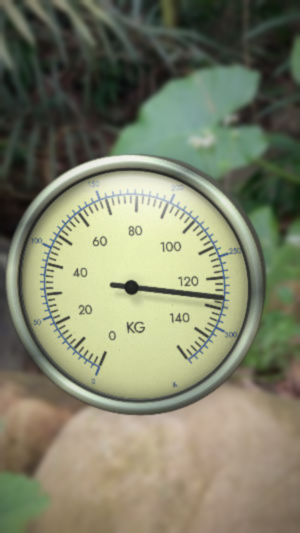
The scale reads 126
